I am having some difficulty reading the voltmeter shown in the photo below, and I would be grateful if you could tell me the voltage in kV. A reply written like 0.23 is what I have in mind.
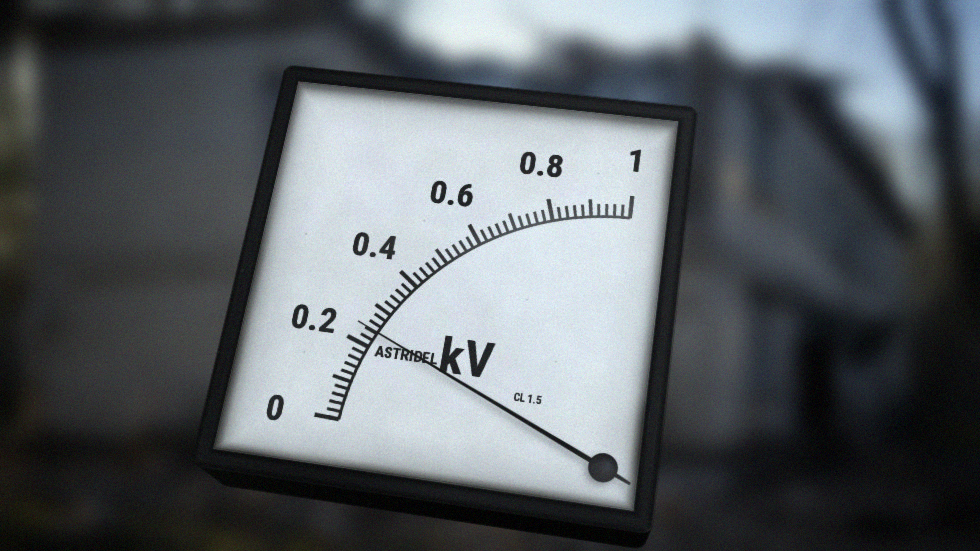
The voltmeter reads 0.24
